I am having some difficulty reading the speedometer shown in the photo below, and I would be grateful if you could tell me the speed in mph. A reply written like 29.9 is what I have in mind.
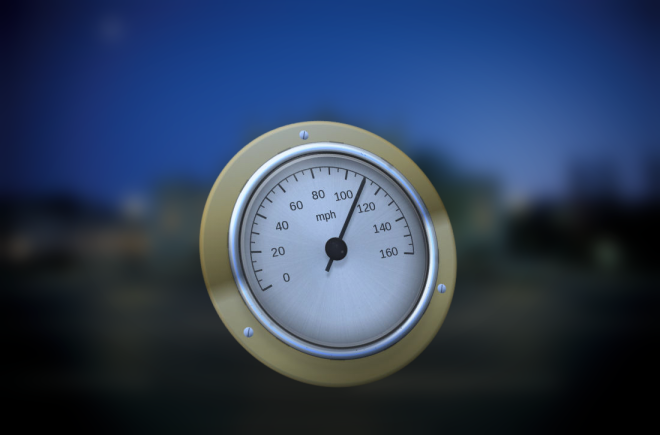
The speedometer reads 110
